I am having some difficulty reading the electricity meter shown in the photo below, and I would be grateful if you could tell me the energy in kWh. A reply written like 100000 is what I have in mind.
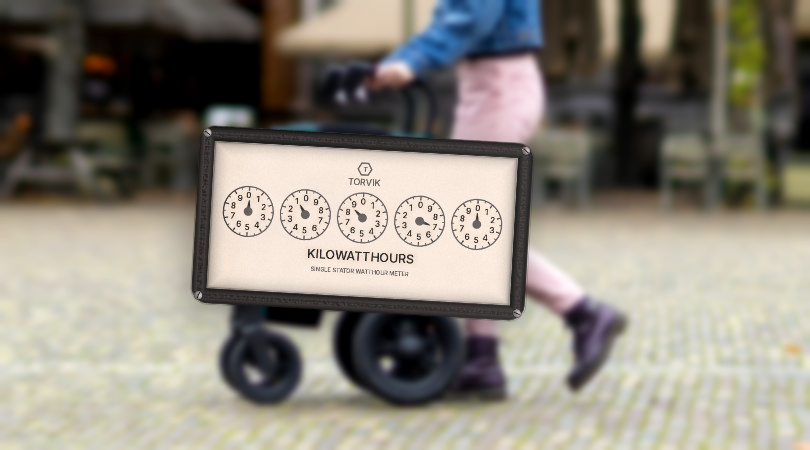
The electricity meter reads 870
